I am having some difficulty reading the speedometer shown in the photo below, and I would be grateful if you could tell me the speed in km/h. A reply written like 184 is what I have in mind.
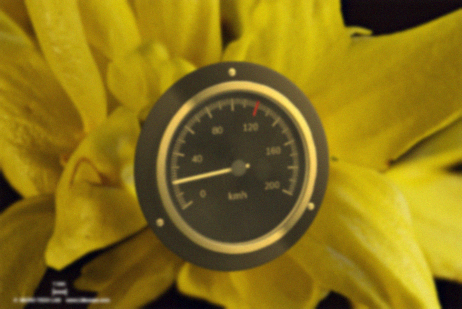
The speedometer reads 20
